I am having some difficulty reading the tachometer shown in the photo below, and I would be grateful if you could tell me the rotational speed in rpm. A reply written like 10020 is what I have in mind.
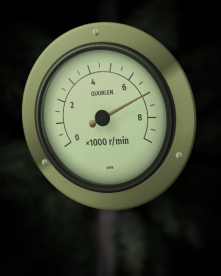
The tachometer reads 7000
